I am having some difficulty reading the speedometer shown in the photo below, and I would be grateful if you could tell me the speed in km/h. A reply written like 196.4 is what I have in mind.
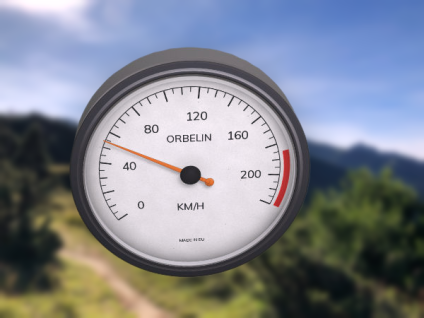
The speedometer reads 55
